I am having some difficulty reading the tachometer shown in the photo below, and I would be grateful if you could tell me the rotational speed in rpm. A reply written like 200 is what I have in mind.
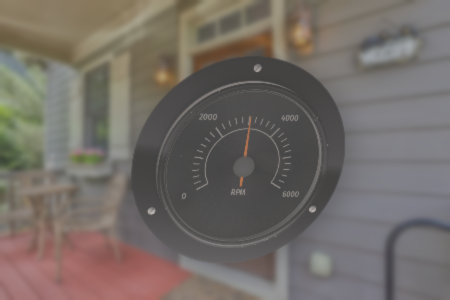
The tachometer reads 3000
